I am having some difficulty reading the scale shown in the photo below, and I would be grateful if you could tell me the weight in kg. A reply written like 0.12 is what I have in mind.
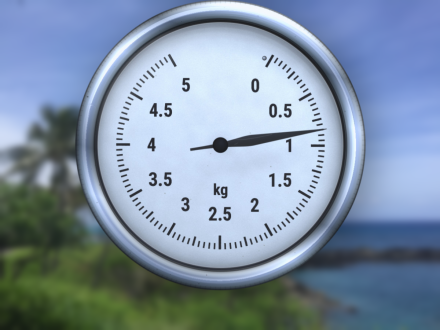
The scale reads 0.85
